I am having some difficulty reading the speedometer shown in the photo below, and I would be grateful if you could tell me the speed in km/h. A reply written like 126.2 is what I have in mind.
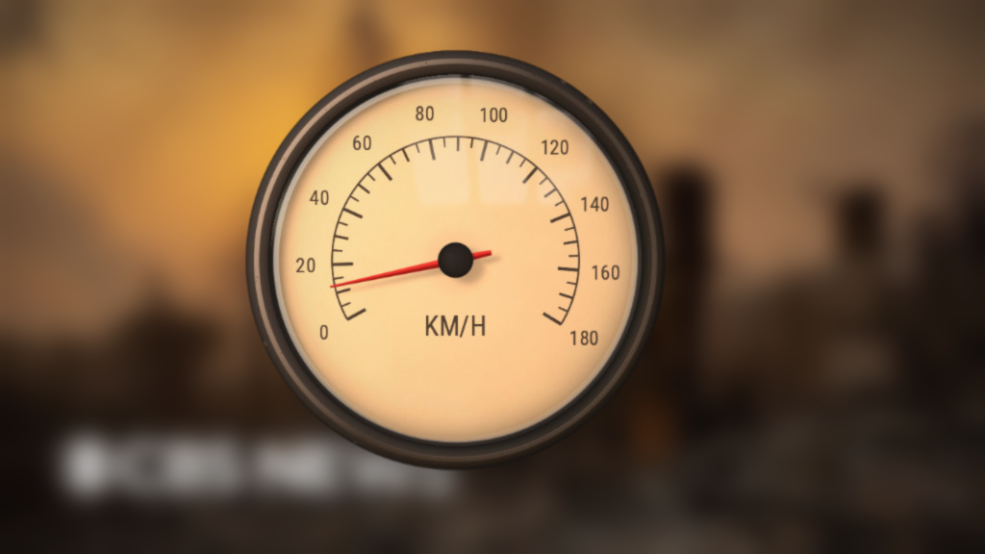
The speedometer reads 12.5
